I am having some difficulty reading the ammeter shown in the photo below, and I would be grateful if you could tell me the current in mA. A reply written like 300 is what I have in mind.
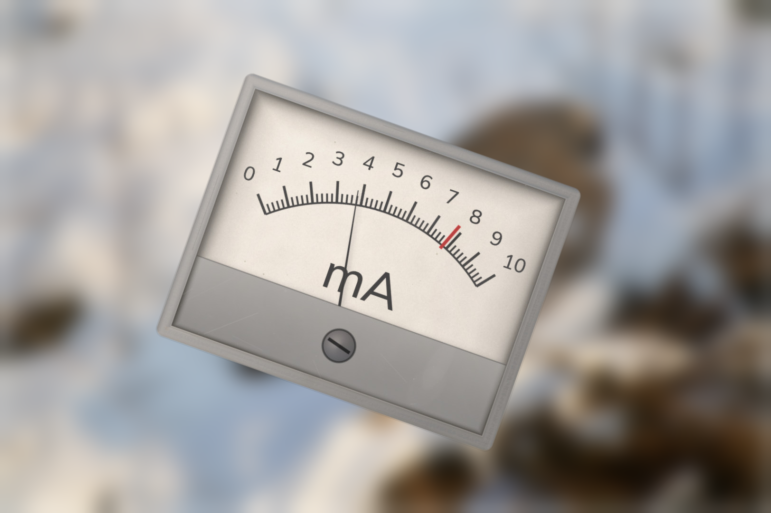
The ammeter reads 3.8
